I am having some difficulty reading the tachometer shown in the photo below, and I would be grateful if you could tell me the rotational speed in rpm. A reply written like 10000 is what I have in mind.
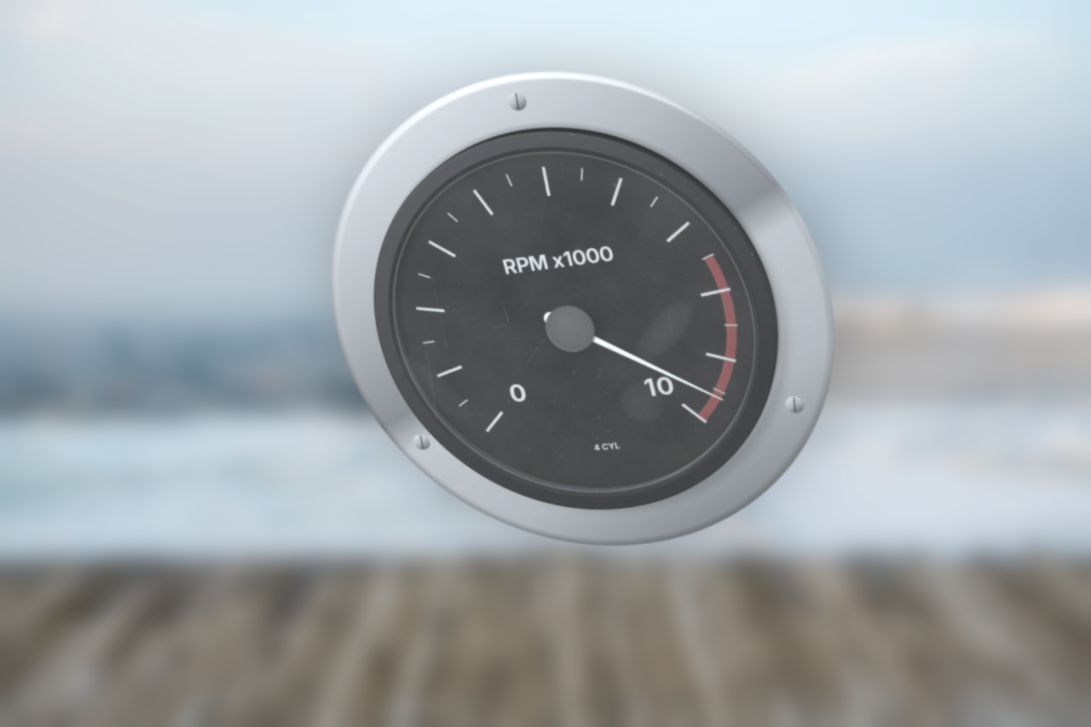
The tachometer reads 9500
